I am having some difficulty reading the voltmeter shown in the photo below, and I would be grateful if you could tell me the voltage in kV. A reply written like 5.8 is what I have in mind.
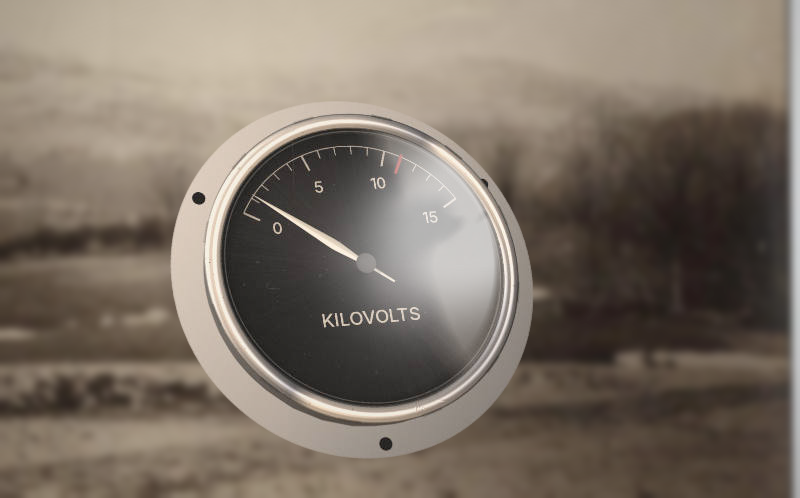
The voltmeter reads 1
